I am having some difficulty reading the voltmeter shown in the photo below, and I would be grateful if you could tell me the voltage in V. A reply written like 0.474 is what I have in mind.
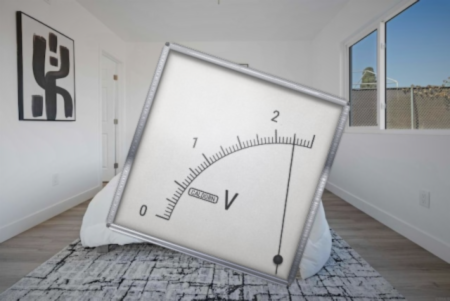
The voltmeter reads 2.25
